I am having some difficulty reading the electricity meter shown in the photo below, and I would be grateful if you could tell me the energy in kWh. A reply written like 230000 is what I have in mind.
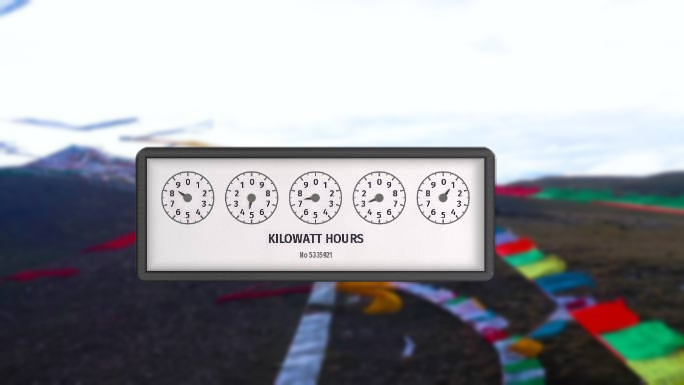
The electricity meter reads 84731
